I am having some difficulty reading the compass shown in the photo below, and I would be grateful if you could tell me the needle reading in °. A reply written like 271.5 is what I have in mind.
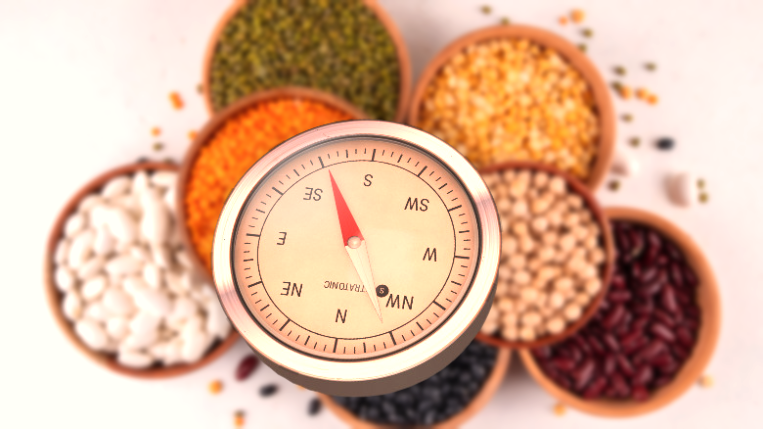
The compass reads 152.5
